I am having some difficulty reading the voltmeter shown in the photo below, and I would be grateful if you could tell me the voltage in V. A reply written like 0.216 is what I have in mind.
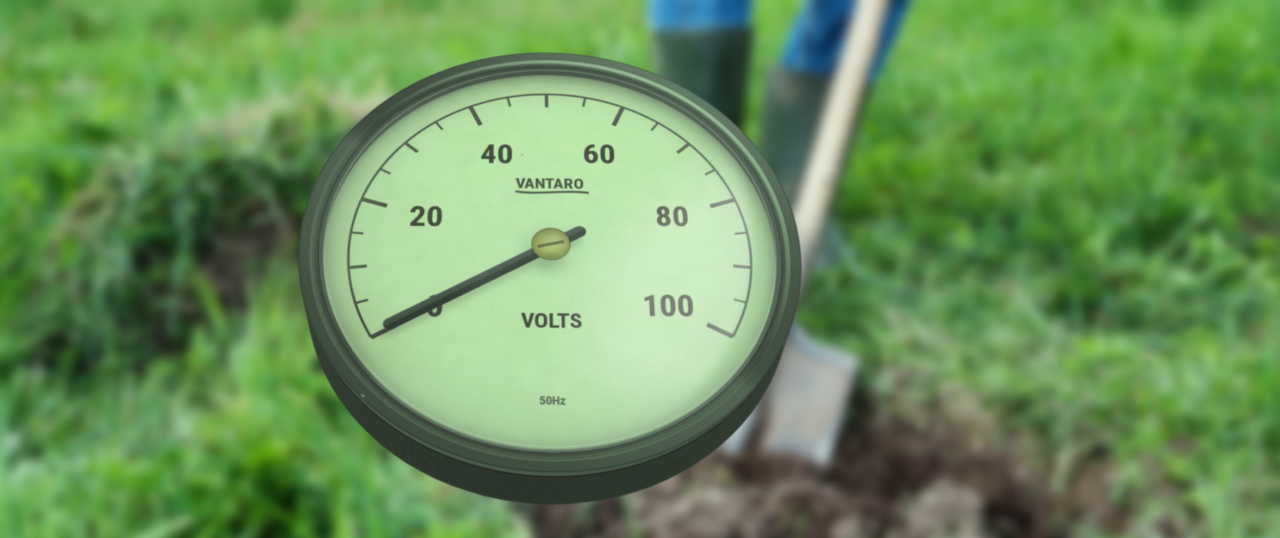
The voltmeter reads 0
